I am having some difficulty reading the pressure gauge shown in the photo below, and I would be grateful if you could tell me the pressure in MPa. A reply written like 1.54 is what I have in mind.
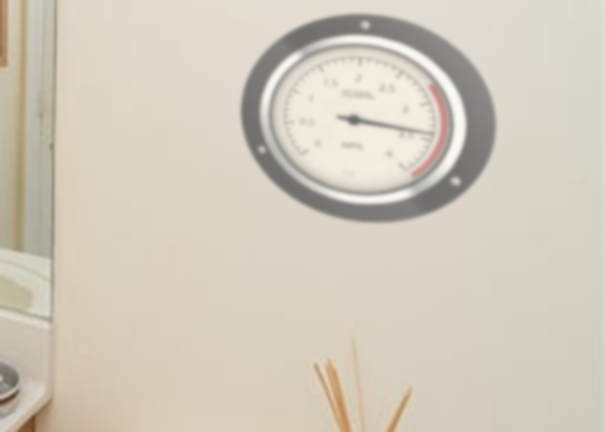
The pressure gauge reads 3.4
